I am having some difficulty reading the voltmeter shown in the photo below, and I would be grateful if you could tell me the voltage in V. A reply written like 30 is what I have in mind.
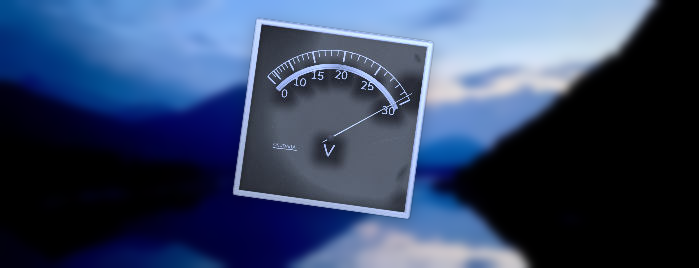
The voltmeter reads 29.5
